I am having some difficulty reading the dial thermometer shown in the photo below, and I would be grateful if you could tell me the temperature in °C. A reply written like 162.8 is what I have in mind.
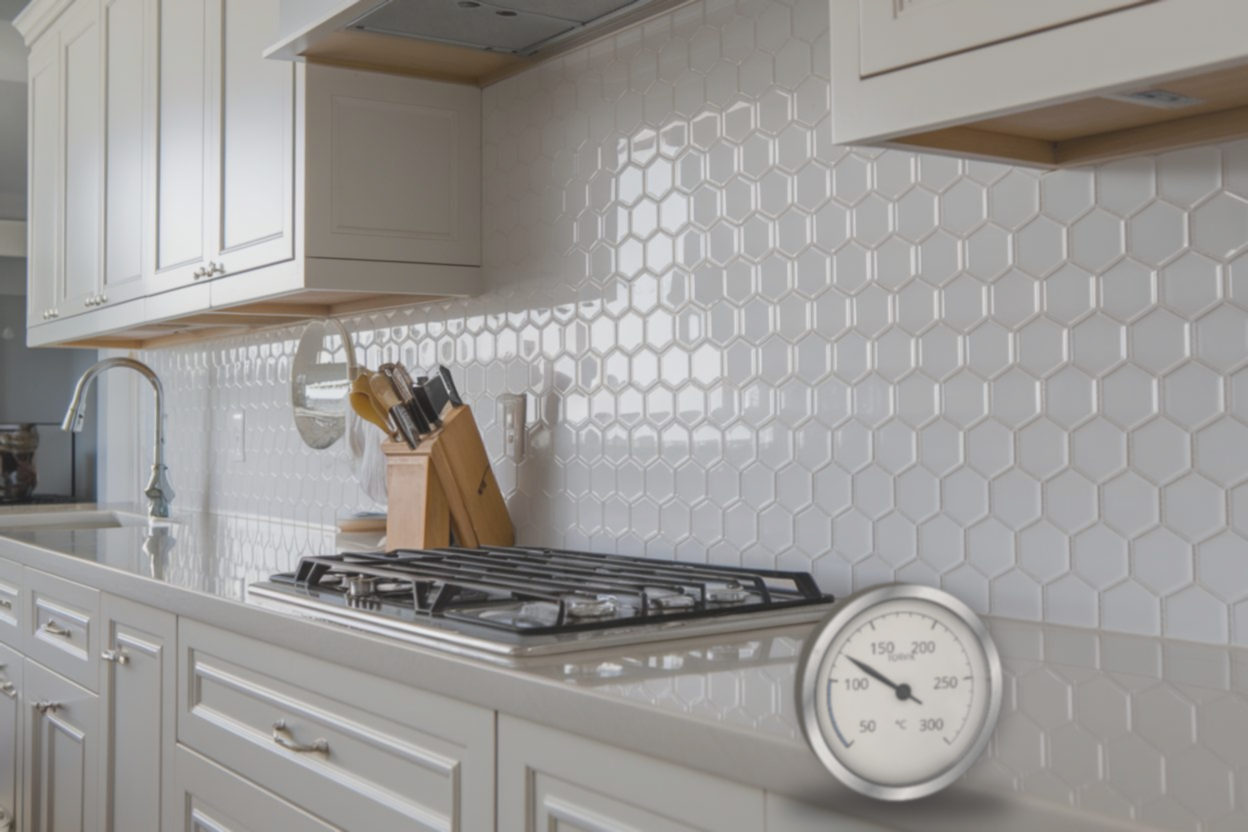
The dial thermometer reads 120
